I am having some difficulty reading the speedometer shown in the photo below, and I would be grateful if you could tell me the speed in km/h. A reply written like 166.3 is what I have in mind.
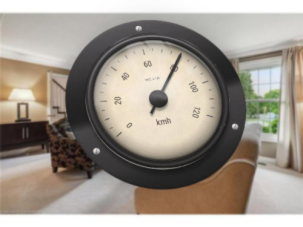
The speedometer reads 80
